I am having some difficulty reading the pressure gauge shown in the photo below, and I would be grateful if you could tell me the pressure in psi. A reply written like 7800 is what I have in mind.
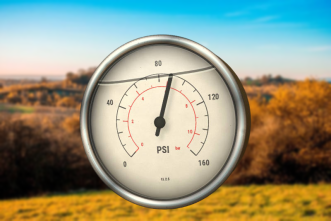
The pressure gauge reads 90
